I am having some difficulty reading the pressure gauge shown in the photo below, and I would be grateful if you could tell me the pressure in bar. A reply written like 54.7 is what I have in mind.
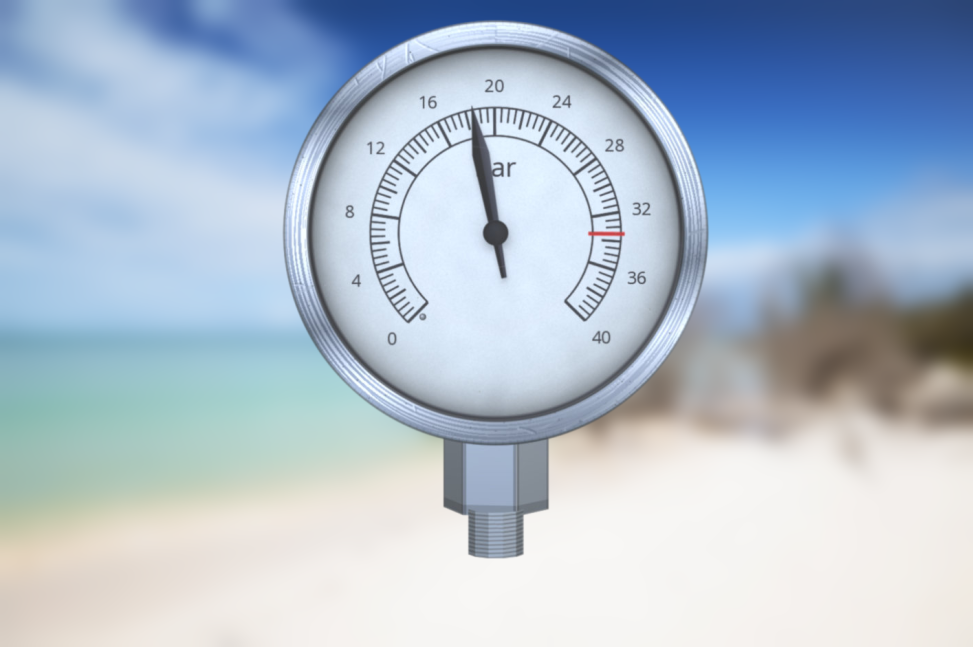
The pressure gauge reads 18.5
